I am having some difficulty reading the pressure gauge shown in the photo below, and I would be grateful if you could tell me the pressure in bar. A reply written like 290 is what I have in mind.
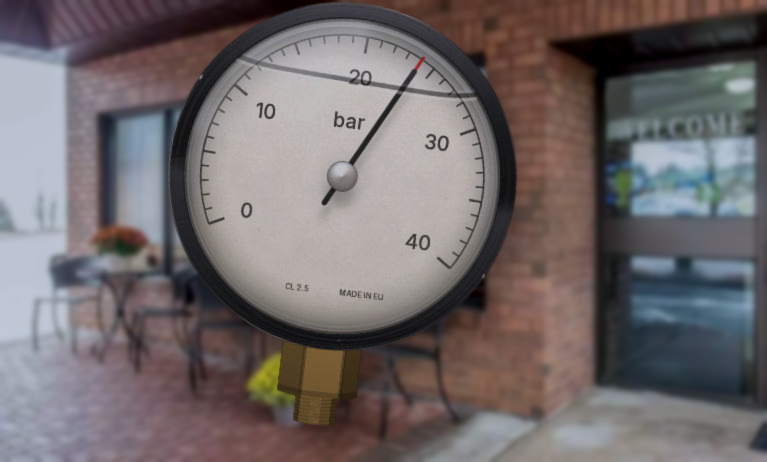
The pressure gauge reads 24
